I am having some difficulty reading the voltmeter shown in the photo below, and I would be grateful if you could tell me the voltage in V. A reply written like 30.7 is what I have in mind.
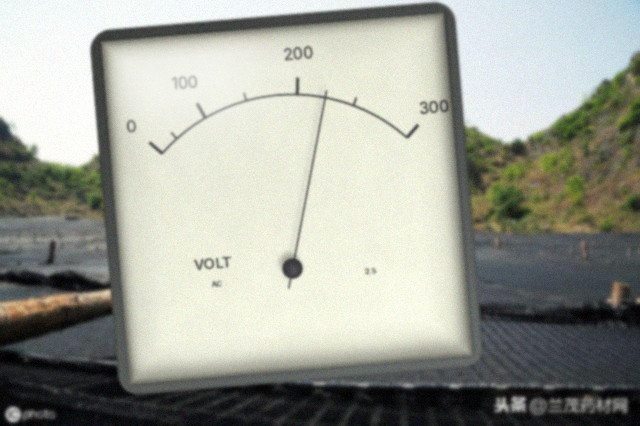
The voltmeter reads 225
